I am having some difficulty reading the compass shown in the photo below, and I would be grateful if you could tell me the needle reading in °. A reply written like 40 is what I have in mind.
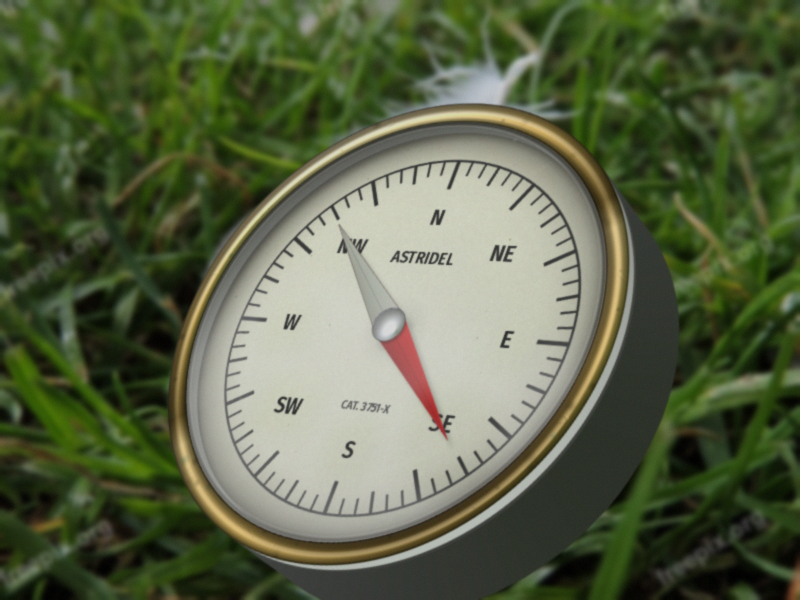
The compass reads 135
